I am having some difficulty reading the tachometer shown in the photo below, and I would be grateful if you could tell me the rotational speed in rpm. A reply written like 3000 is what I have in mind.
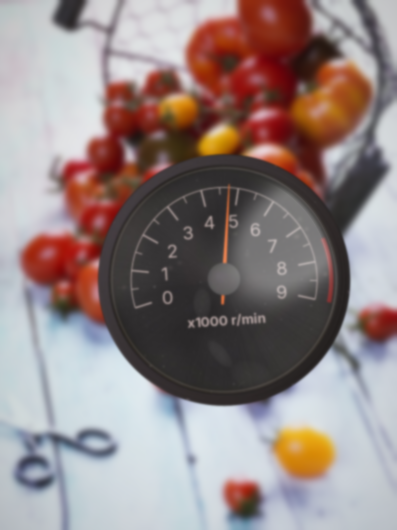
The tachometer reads 4750
